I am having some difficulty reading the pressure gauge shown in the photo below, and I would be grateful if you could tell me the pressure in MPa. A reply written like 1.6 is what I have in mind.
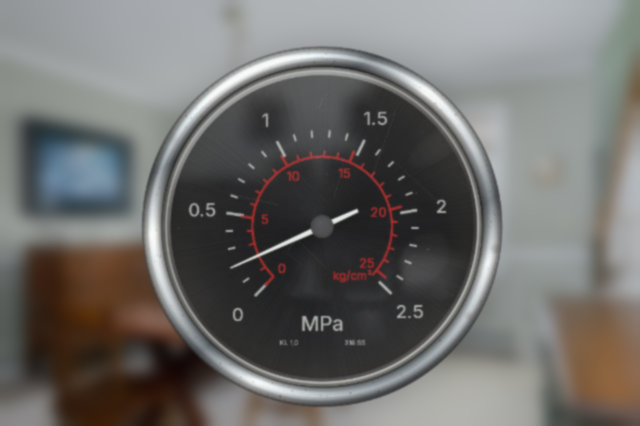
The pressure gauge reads 0.2
